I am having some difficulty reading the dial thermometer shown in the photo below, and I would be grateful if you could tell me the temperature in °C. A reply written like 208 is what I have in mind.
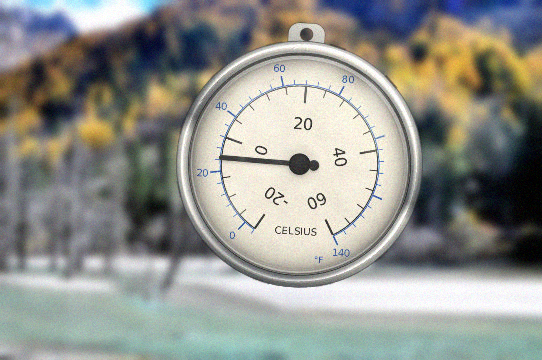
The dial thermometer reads -4
